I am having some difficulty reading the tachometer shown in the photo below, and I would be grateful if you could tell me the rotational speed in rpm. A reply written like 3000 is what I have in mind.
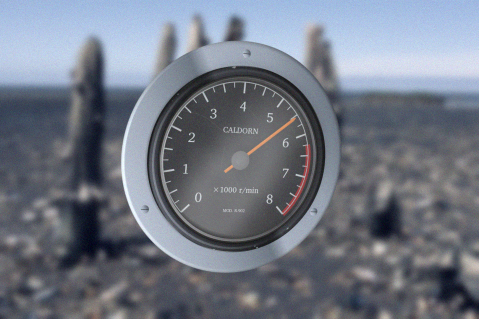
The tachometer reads 5500
